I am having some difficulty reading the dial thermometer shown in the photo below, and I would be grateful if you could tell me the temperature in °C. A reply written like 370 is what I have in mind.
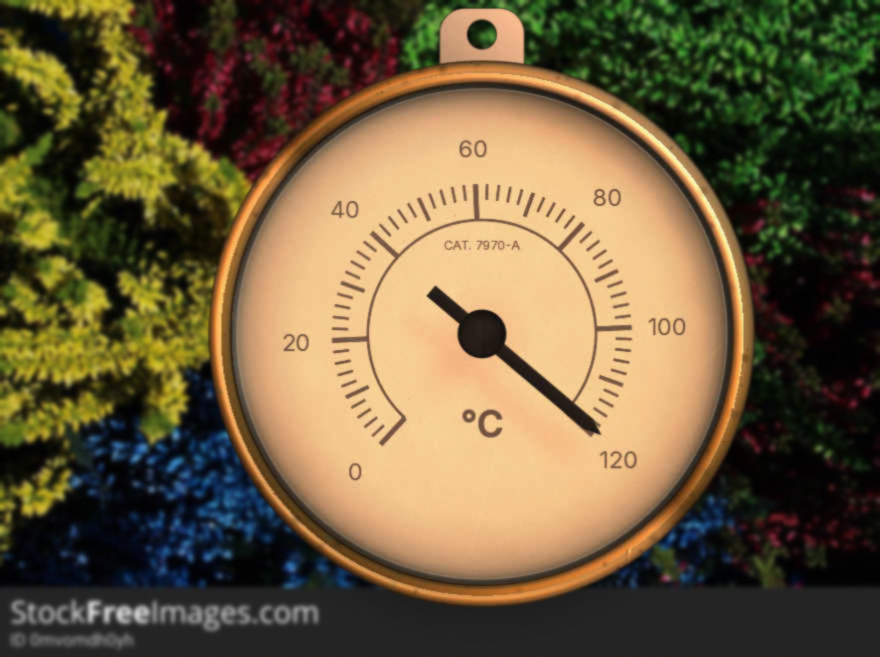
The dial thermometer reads 119
